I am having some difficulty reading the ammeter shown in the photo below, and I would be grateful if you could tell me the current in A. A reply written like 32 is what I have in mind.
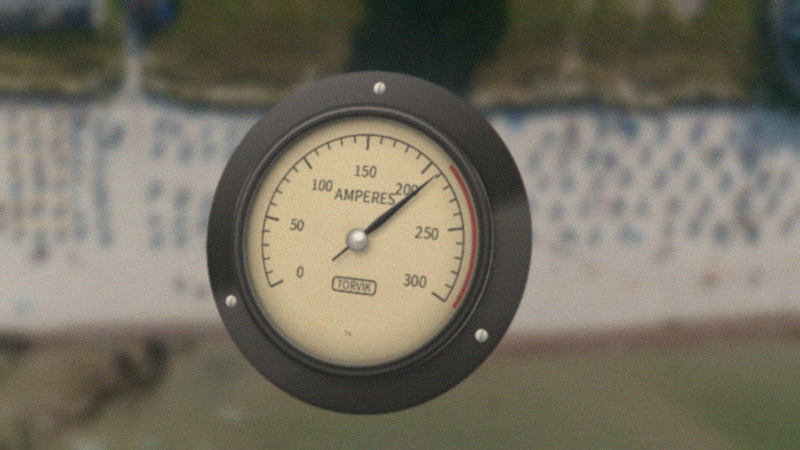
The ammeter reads 210
